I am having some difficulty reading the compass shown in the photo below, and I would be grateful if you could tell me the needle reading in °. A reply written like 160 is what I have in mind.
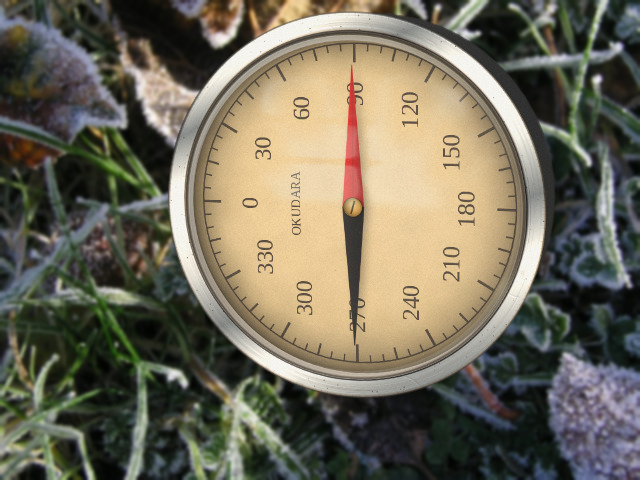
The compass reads 90
